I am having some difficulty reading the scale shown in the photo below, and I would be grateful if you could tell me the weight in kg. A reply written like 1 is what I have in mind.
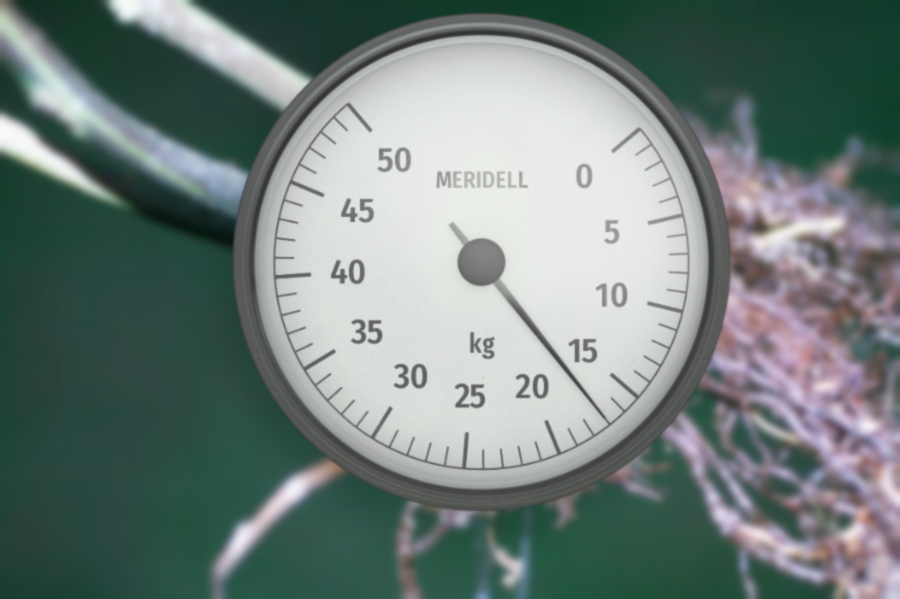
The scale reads 17
